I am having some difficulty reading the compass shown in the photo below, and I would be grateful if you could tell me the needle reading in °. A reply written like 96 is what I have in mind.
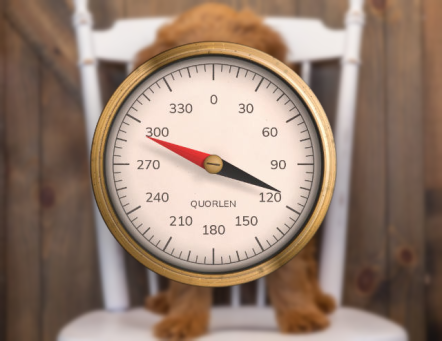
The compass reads 292.5
